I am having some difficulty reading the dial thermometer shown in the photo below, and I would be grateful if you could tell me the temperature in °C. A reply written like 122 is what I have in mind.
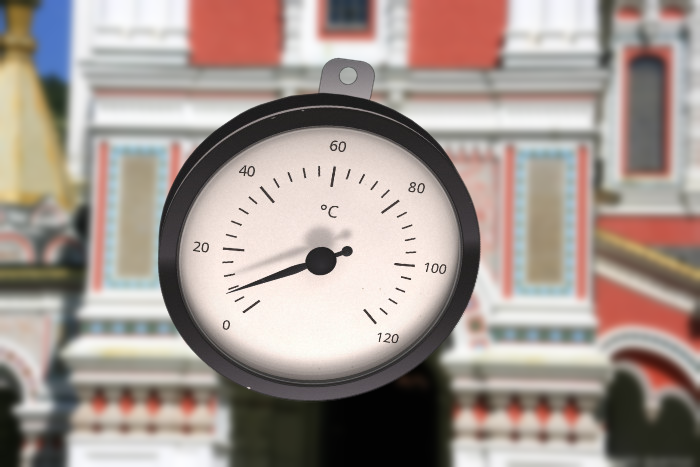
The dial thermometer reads 8
